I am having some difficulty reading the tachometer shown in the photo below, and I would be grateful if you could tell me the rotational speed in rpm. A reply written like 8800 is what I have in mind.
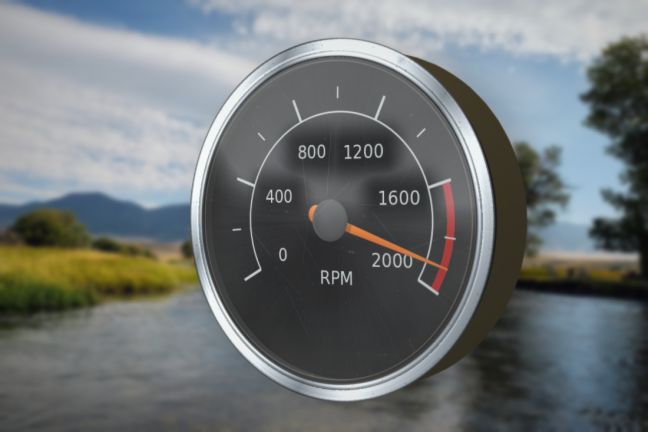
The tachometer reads 1900
